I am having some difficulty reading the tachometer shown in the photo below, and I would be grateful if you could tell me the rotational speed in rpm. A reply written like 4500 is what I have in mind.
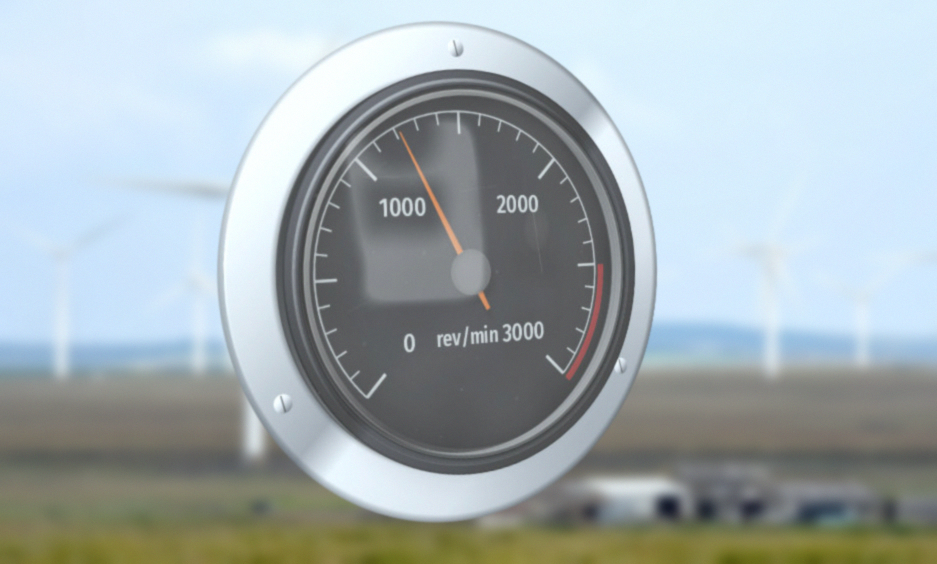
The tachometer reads 1200
